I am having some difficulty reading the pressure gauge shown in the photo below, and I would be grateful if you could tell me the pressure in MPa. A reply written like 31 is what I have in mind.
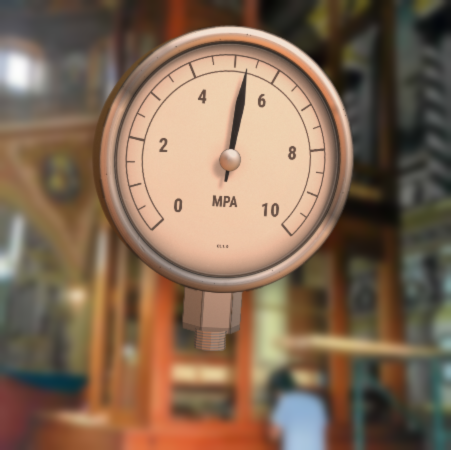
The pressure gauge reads 5.25
